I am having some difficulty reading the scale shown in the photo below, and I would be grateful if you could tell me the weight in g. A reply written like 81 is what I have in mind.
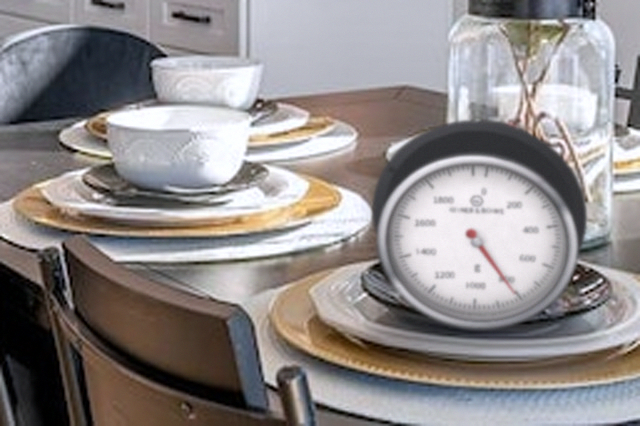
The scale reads 800
